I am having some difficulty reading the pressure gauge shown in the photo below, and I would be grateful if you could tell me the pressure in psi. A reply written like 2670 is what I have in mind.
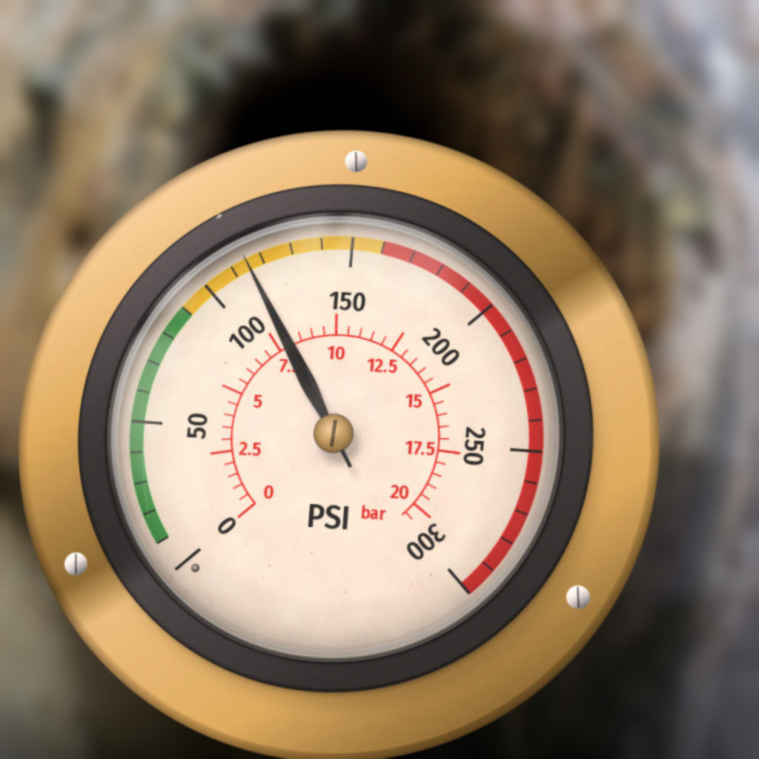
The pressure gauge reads 115
